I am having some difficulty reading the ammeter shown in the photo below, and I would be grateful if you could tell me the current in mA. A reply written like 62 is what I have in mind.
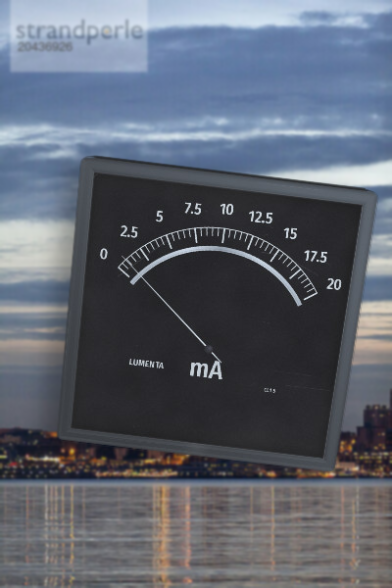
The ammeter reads 1
